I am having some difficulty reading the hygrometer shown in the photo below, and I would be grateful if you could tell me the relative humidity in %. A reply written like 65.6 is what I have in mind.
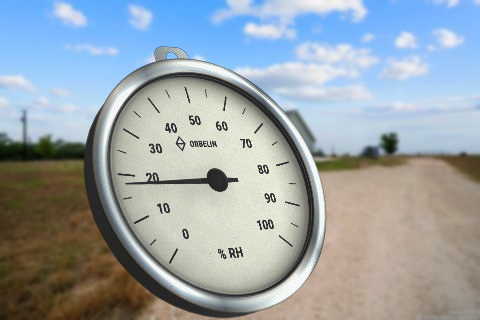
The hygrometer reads 17.5
